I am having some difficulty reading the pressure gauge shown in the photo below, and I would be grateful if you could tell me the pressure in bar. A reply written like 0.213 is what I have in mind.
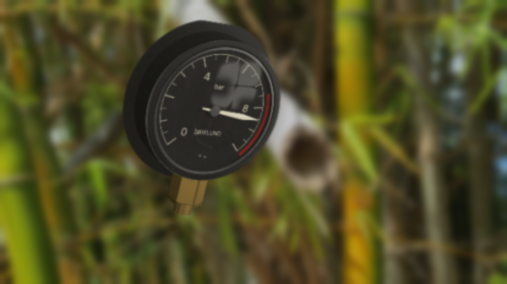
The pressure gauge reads 8.5
